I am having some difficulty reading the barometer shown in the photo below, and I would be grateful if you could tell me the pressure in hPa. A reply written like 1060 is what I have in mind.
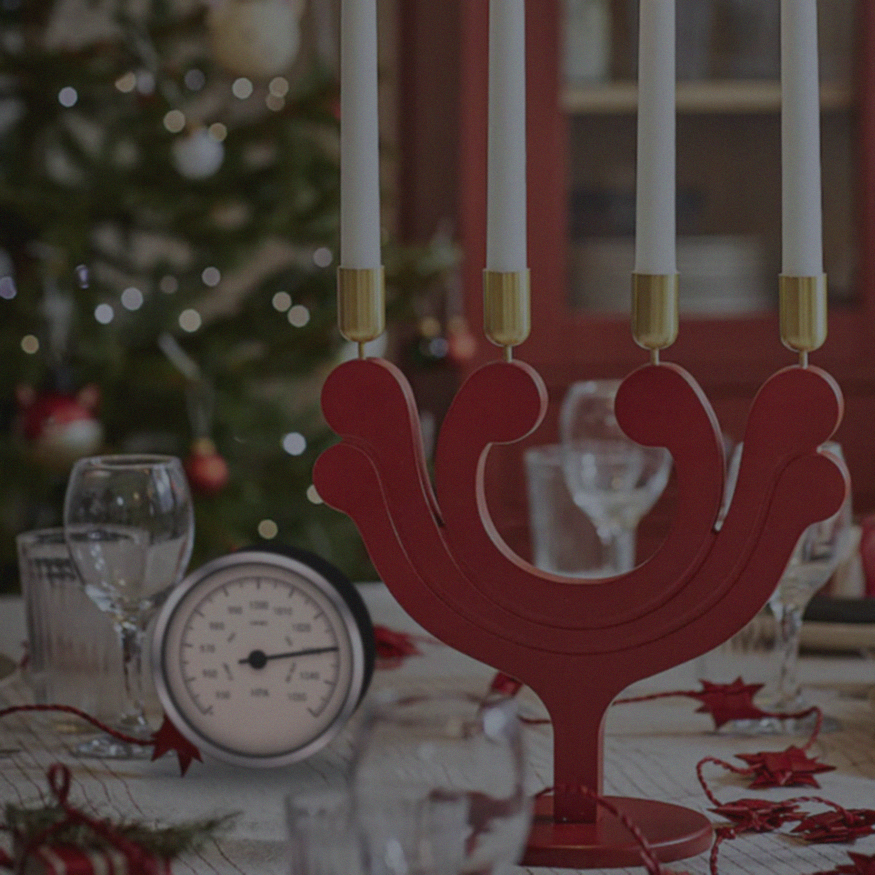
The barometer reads 1030
